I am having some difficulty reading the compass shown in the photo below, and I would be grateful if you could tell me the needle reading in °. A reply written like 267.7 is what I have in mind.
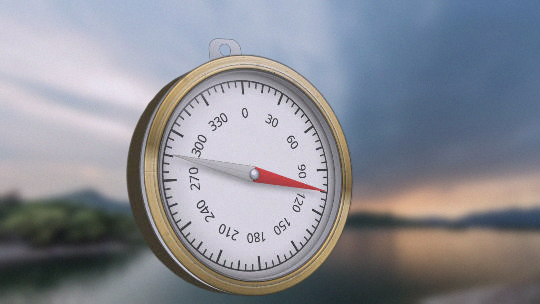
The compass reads 105
